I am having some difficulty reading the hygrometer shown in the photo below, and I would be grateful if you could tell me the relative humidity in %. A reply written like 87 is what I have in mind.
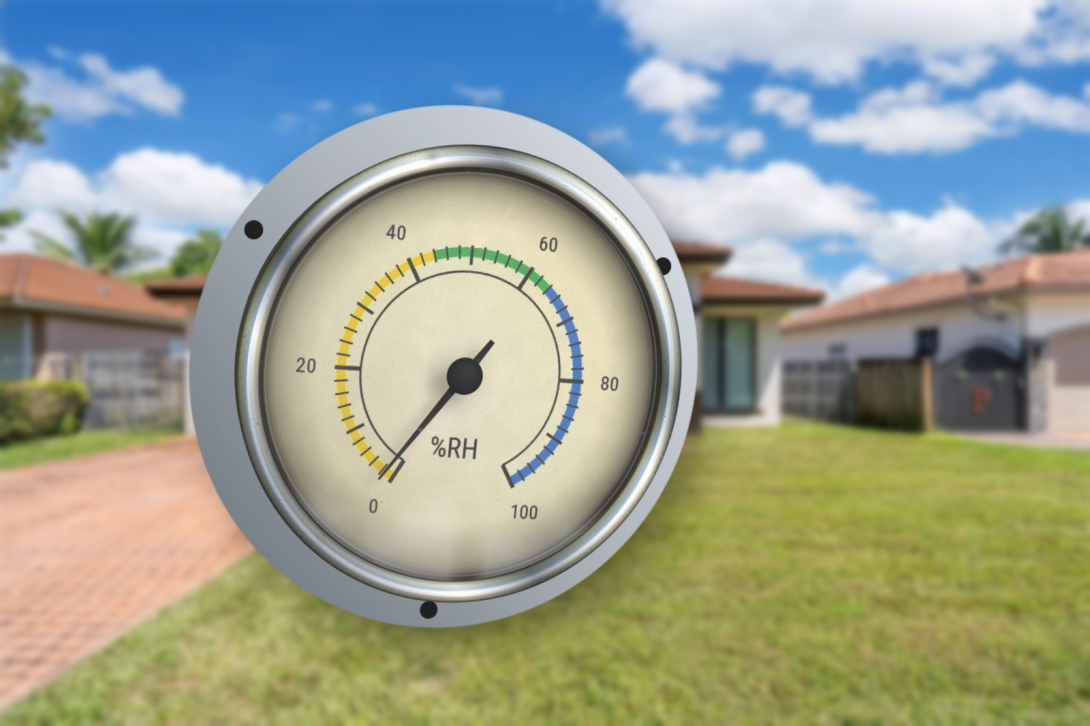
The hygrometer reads 2
